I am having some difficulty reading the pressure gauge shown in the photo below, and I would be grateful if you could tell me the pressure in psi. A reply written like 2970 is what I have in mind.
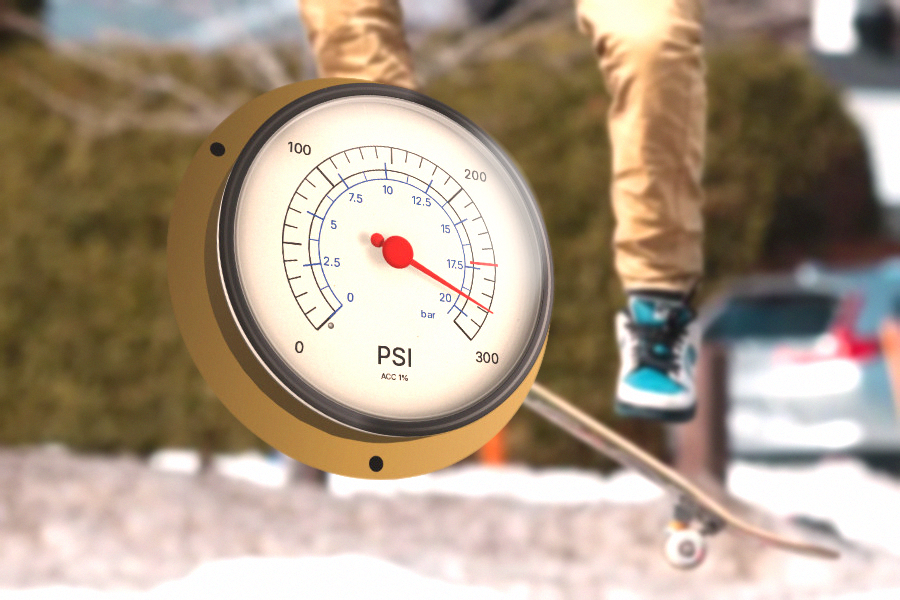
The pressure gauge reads 280
